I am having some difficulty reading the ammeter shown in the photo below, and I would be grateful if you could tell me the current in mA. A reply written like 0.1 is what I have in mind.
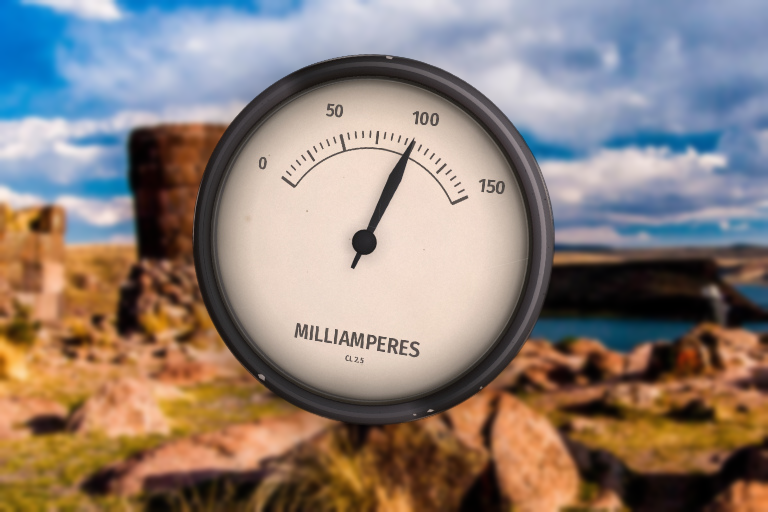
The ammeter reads 100
